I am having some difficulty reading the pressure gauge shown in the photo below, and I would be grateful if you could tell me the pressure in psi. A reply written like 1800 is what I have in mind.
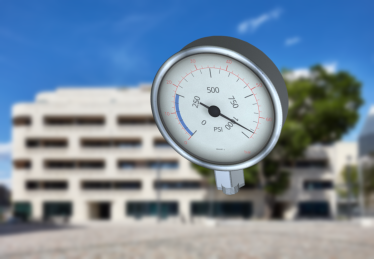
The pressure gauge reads 950
